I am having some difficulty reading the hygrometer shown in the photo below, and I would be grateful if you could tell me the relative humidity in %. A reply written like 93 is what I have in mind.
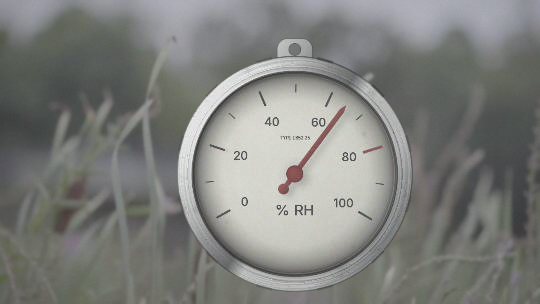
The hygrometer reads 65
